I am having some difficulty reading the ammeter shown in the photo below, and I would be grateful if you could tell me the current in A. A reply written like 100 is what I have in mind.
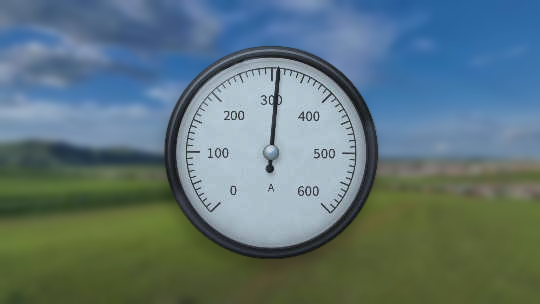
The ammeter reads 310
